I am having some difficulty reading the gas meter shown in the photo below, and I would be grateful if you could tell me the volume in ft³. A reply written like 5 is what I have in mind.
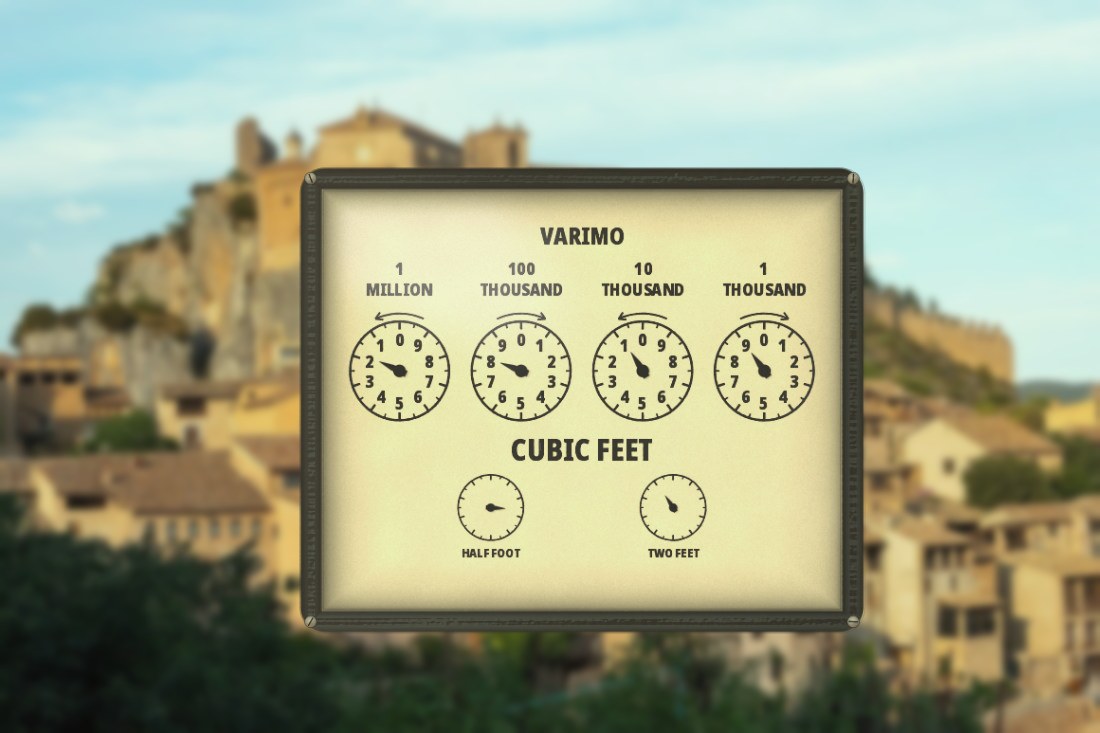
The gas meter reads 180900
